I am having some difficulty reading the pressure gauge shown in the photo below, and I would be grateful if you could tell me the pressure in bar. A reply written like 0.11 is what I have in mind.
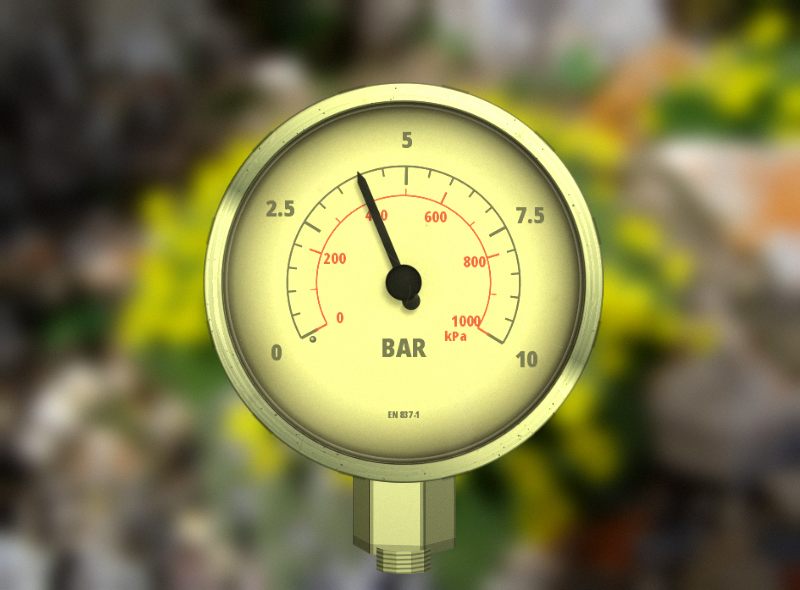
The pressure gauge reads 4
